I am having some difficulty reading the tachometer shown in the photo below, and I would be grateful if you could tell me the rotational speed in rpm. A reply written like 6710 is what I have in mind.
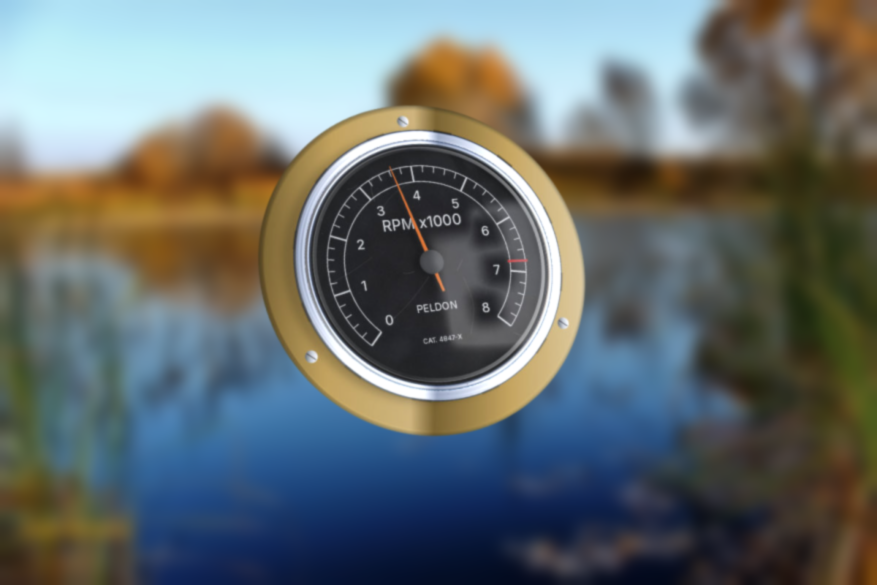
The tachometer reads 3600
